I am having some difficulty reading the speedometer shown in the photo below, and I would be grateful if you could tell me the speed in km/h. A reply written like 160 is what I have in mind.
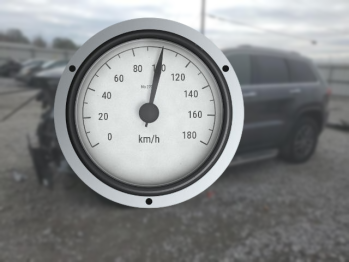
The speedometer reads 100
